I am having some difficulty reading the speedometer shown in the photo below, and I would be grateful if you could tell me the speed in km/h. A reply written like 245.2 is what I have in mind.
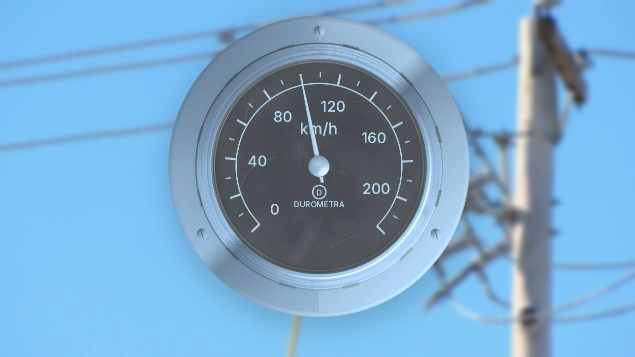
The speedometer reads 100
